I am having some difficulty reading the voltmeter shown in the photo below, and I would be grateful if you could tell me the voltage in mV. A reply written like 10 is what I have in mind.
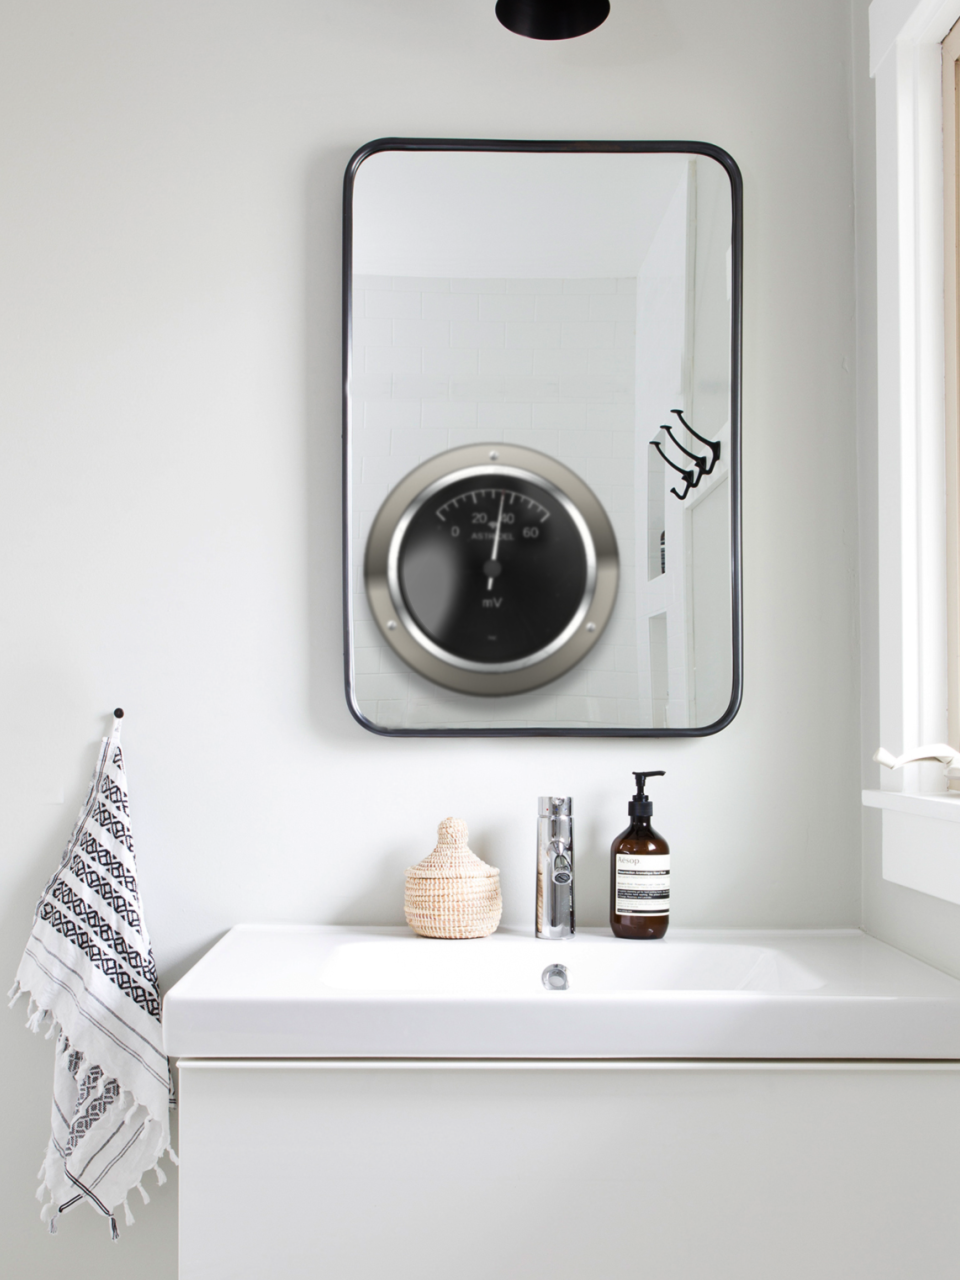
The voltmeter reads 35
